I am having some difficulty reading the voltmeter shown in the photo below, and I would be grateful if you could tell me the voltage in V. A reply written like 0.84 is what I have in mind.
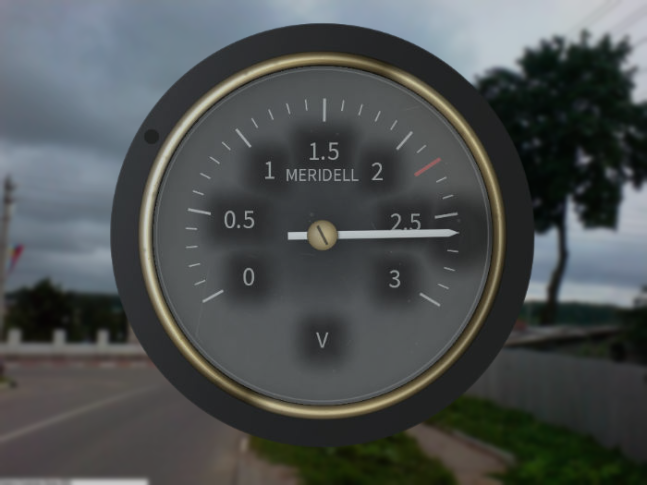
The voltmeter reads 2.6
